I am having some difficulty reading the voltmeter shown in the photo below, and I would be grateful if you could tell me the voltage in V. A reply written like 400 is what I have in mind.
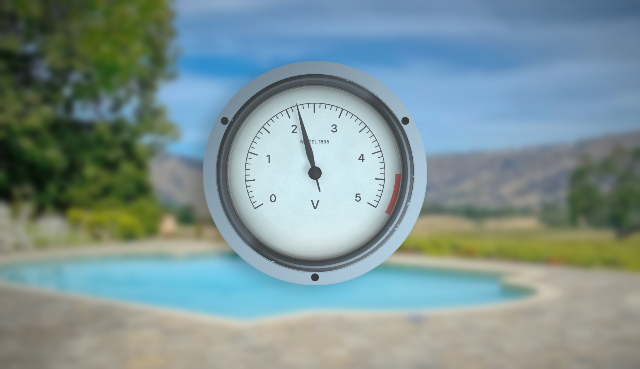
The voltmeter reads 2.2
